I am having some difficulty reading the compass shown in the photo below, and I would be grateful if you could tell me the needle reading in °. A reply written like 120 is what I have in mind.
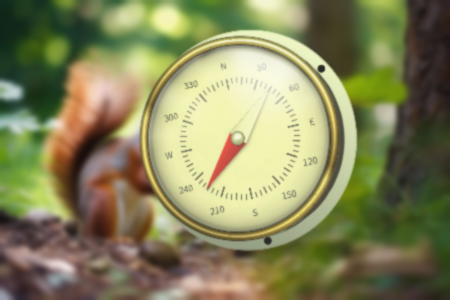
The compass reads 225
